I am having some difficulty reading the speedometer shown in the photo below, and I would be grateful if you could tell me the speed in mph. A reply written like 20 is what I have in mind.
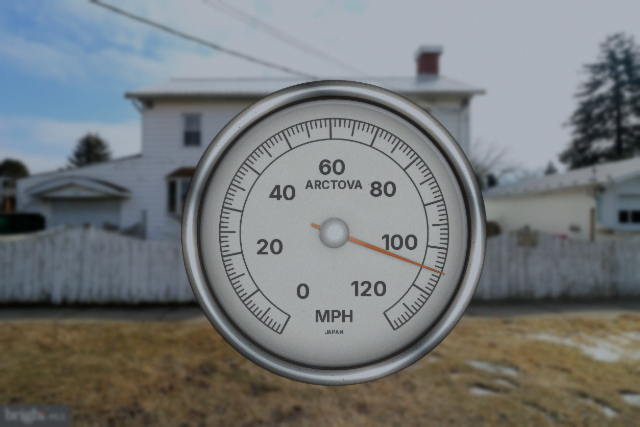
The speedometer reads 105
